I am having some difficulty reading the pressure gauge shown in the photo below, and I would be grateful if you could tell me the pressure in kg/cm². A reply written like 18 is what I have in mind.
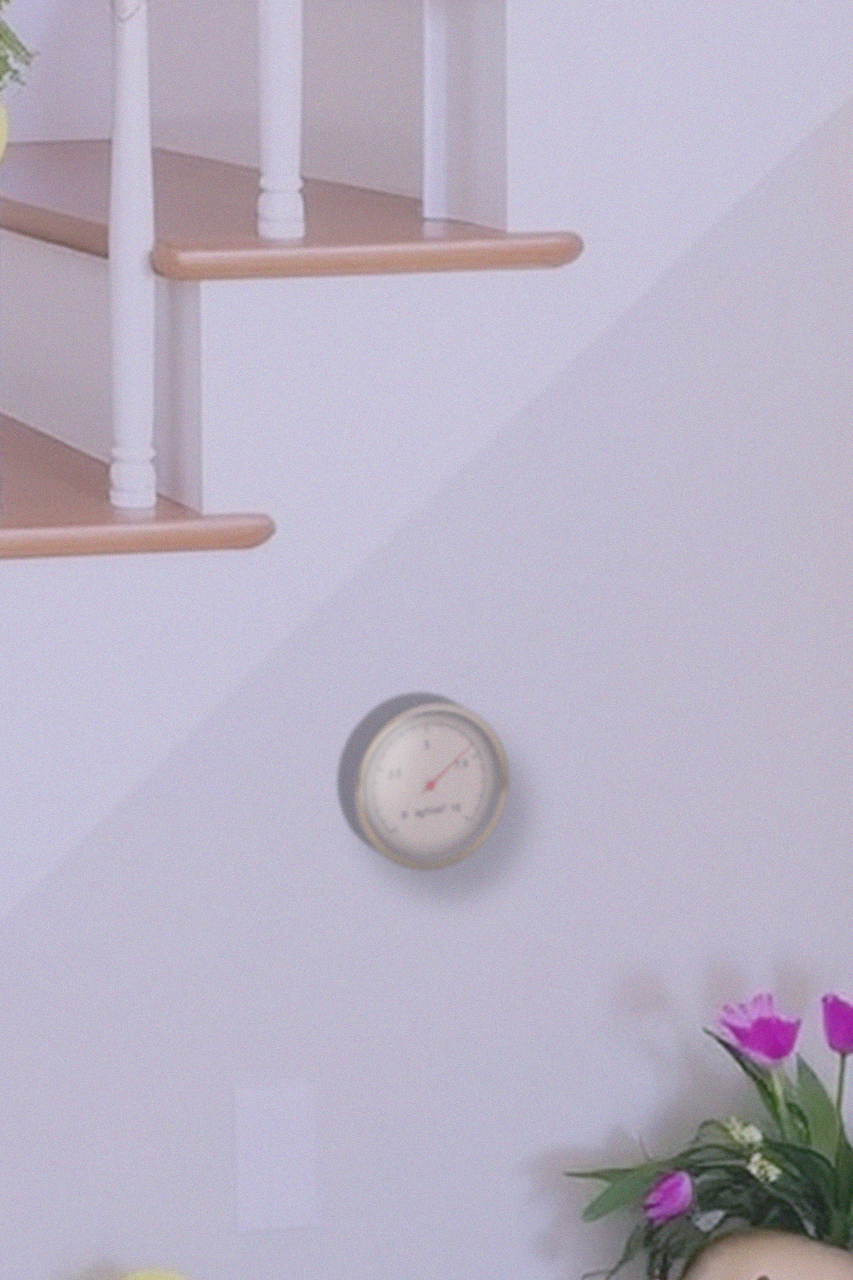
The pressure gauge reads 7
